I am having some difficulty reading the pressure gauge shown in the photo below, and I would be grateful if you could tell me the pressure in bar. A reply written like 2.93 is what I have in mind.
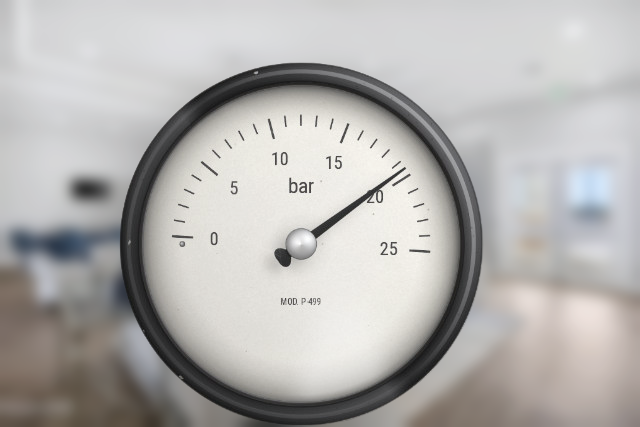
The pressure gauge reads 19.5
